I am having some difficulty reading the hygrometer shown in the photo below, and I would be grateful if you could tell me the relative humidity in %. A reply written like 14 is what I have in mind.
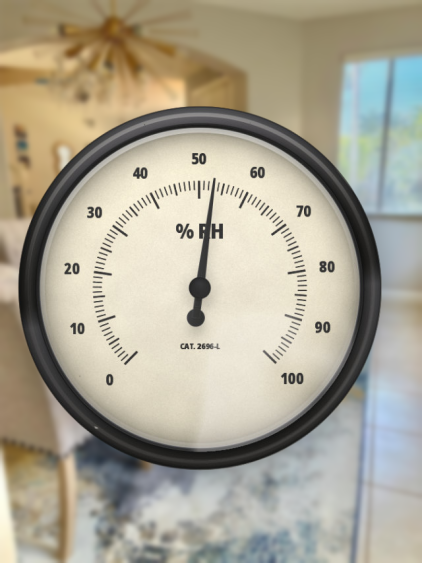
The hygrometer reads 53
